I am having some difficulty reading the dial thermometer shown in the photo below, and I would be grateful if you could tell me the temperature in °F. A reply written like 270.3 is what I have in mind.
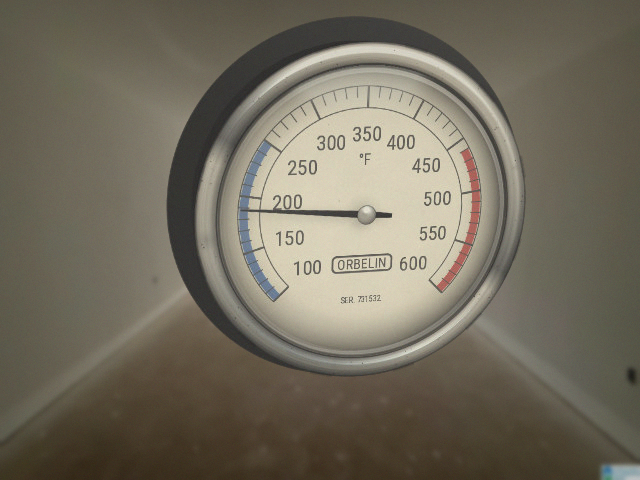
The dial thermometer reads 190
